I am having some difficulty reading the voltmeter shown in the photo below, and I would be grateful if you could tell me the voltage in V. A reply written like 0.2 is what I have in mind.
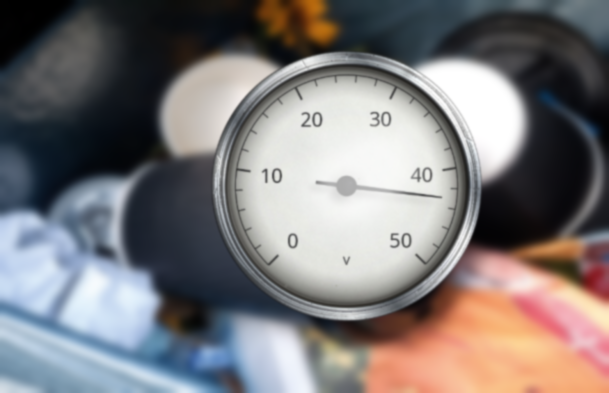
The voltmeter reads 43
